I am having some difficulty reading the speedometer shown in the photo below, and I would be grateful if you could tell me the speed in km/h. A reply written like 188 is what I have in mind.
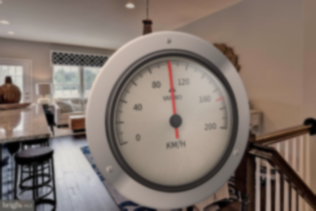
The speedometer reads 100
